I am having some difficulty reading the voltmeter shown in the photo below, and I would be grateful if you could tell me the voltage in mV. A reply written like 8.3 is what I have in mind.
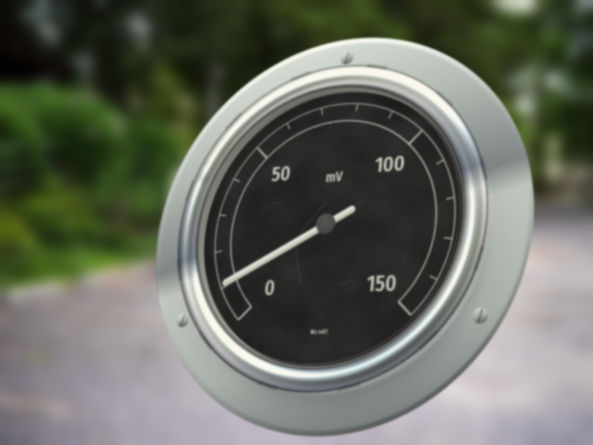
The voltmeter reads 10
